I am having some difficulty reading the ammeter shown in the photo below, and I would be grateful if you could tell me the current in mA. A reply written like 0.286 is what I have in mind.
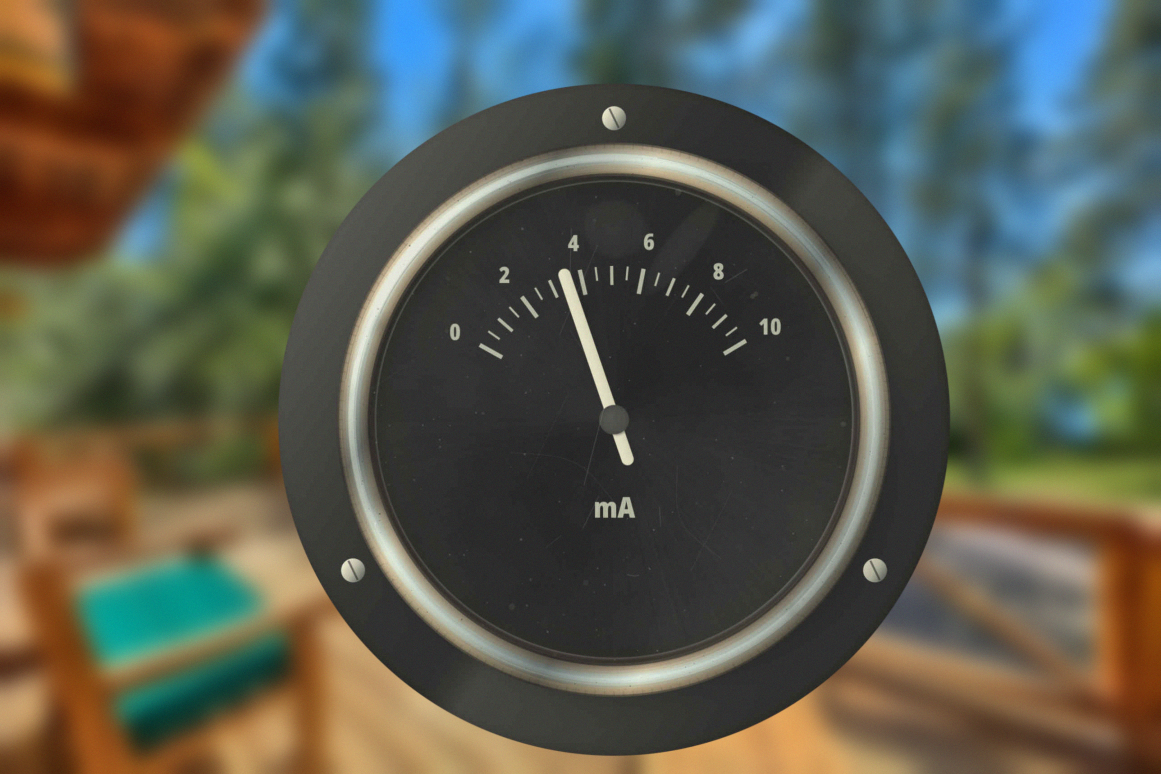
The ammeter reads 3.5
